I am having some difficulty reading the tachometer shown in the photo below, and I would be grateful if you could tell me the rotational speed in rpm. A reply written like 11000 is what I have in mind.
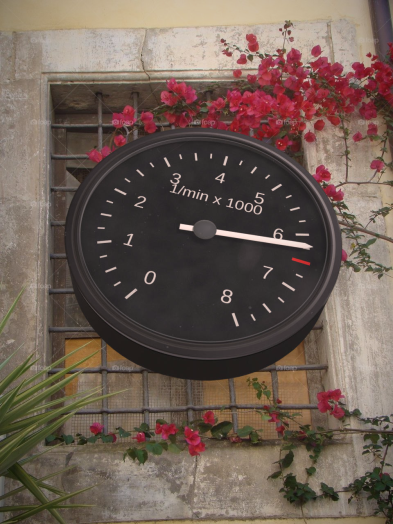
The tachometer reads 6250
